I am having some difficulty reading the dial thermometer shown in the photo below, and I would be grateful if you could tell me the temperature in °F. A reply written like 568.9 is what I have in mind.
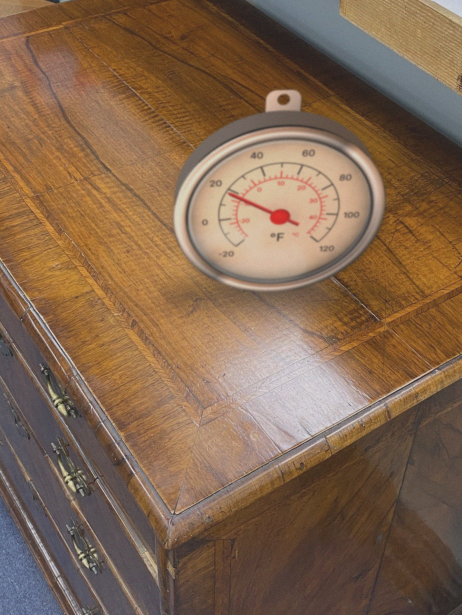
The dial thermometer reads 20
